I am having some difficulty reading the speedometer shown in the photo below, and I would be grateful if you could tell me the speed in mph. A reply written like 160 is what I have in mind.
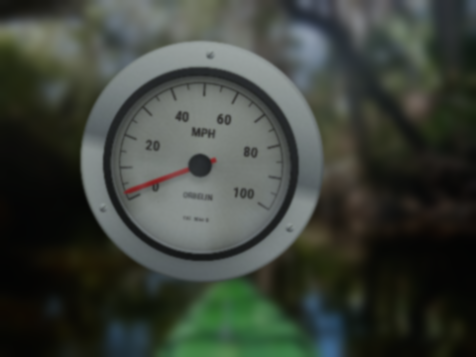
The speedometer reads 2.5
